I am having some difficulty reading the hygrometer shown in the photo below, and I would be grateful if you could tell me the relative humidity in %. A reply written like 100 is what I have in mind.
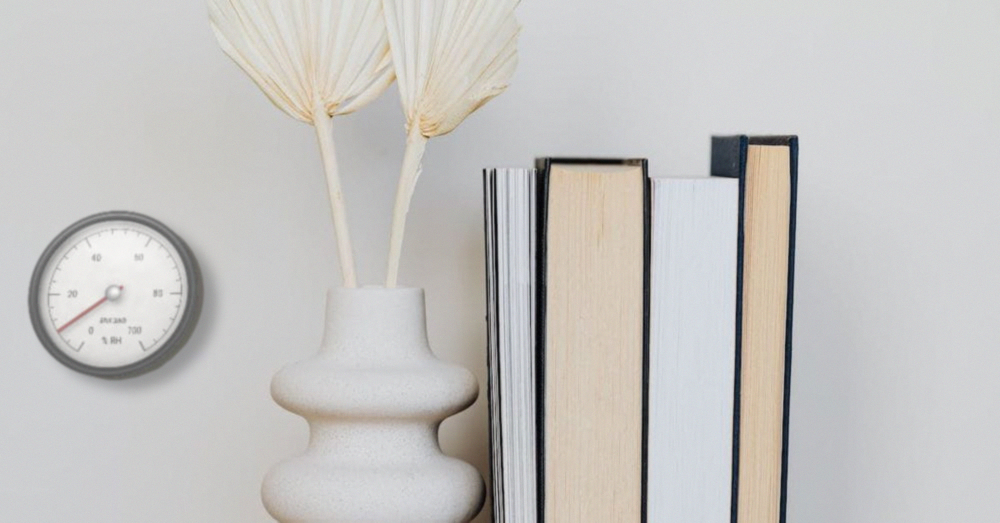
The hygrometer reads 8
